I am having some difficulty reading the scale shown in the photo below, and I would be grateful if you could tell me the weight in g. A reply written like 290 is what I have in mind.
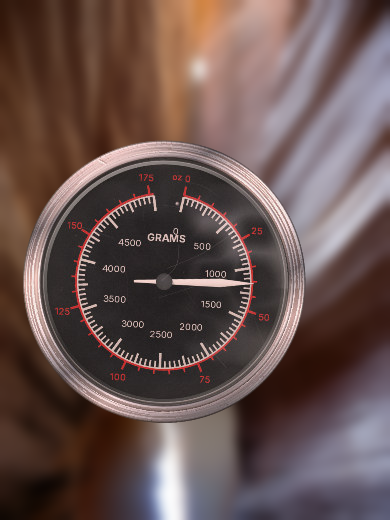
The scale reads 1150
